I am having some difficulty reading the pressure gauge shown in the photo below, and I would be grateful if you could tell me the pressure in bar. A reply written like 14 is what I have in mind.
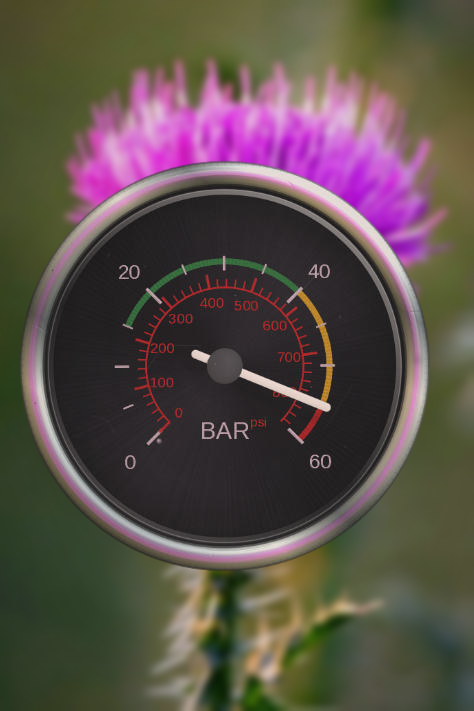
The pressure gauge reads 55
